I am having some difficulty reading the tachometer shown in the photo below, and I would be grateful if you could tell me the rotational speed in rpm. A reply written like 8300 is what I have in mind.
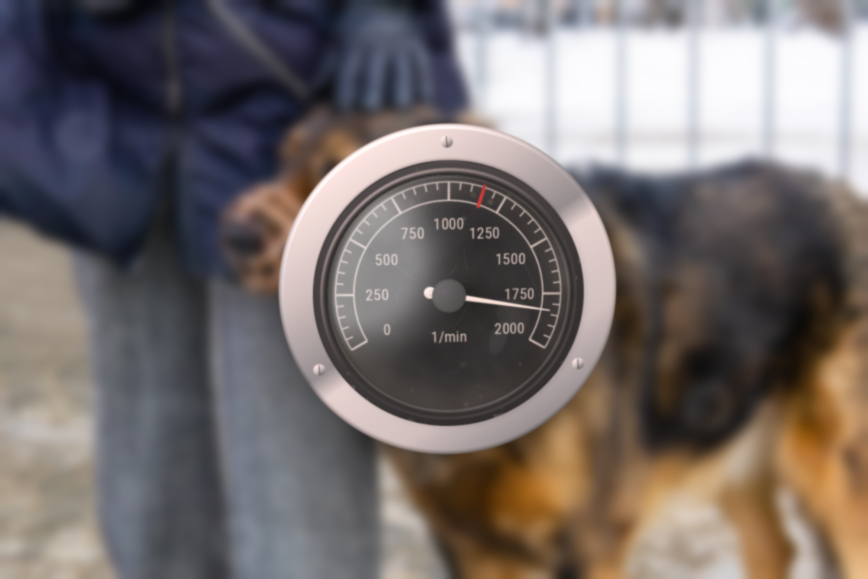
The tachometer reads 1825
